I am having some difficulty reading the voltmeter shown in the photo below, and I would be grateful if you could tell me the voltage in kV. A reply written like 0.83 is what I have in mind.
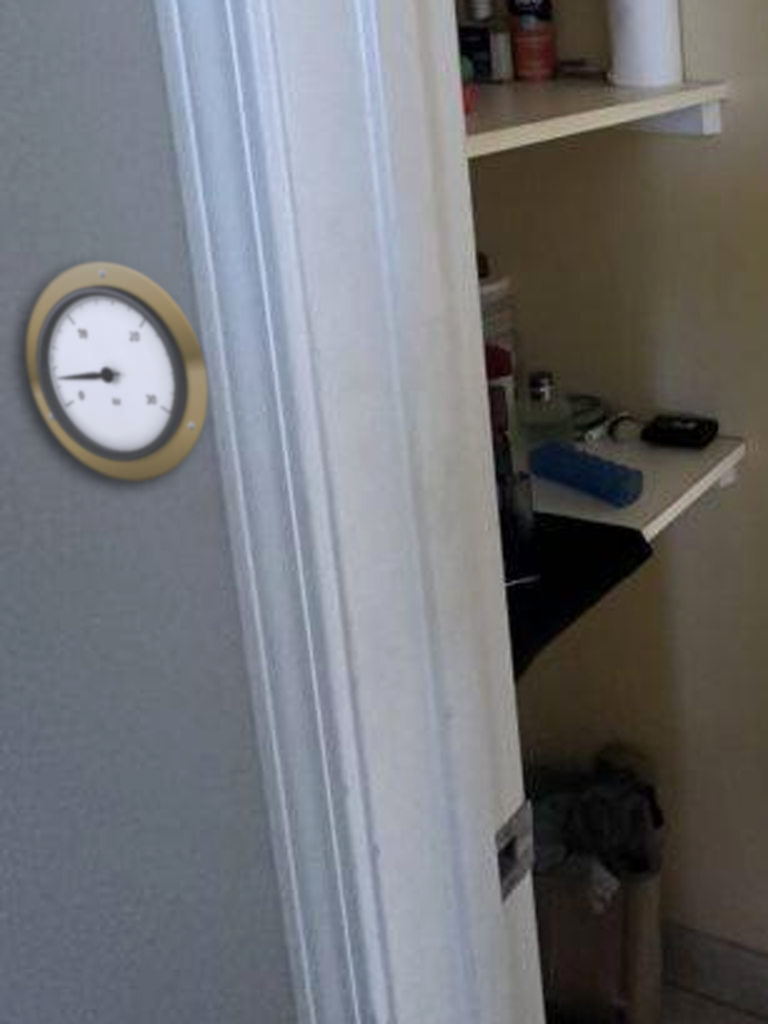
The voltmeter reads 3
